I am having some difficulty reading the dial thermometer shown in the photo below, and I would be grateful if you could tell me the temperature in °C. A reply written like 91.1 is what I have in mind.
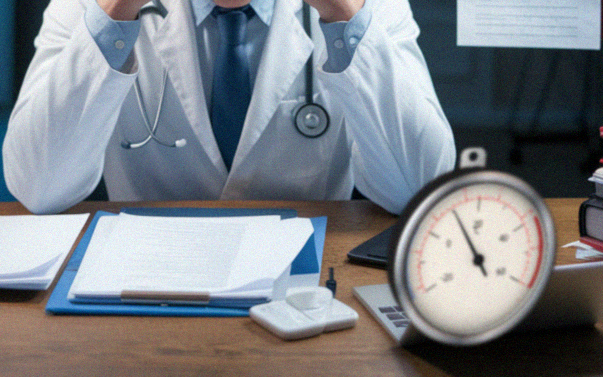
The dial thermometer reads 10
